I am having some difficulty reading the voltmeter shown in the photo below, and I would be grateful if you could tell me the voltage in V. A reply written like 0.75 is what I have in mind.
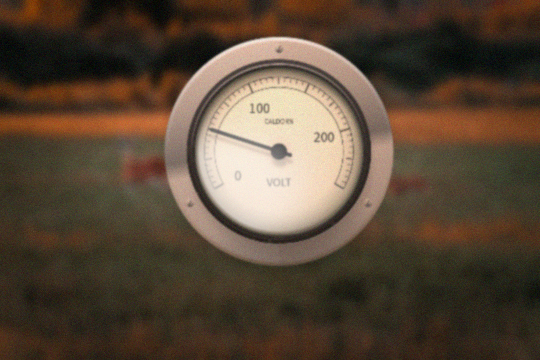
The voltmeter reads 50
